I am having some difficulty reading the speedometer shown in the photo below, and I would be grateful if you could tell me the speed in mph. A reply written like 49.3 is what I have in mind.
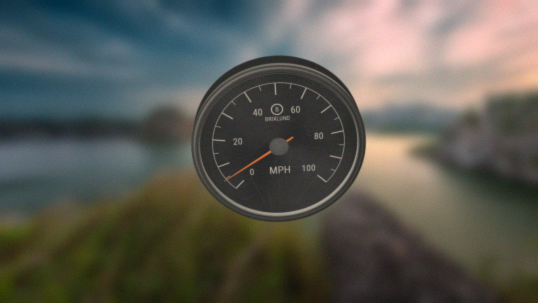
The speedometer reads 5
